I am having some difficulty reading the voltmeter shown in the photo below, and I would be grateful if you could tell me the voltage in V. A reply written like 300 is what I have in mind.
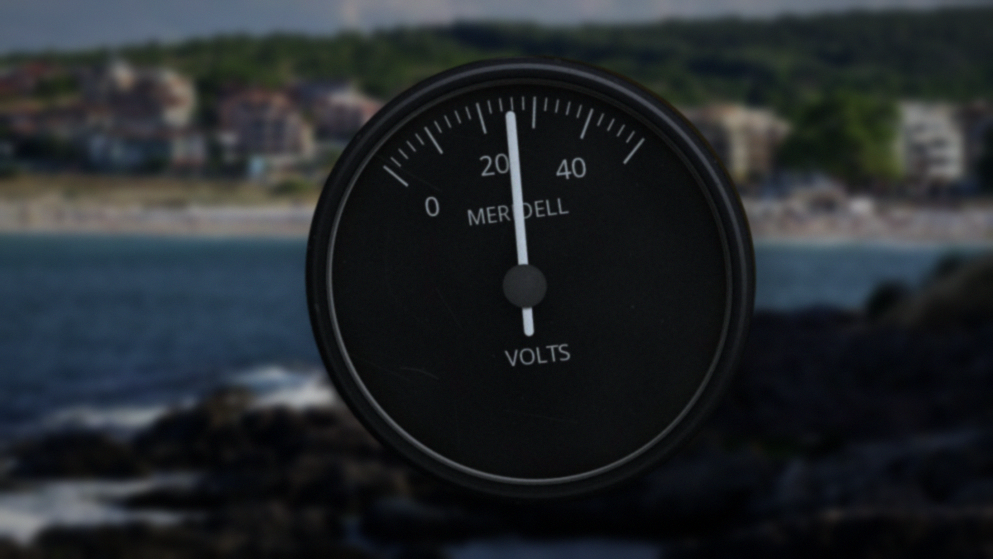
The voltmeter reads 26
